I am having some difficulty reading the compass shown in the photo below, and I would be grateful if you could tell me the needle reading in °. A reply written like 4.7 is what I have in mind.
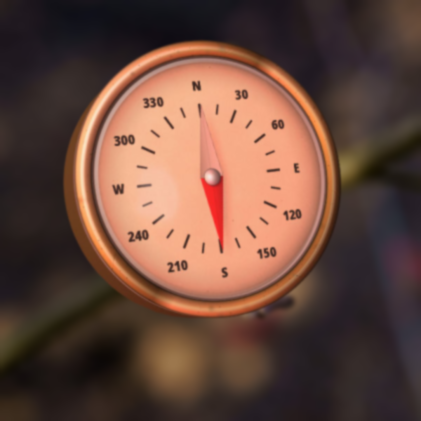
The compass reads 180
